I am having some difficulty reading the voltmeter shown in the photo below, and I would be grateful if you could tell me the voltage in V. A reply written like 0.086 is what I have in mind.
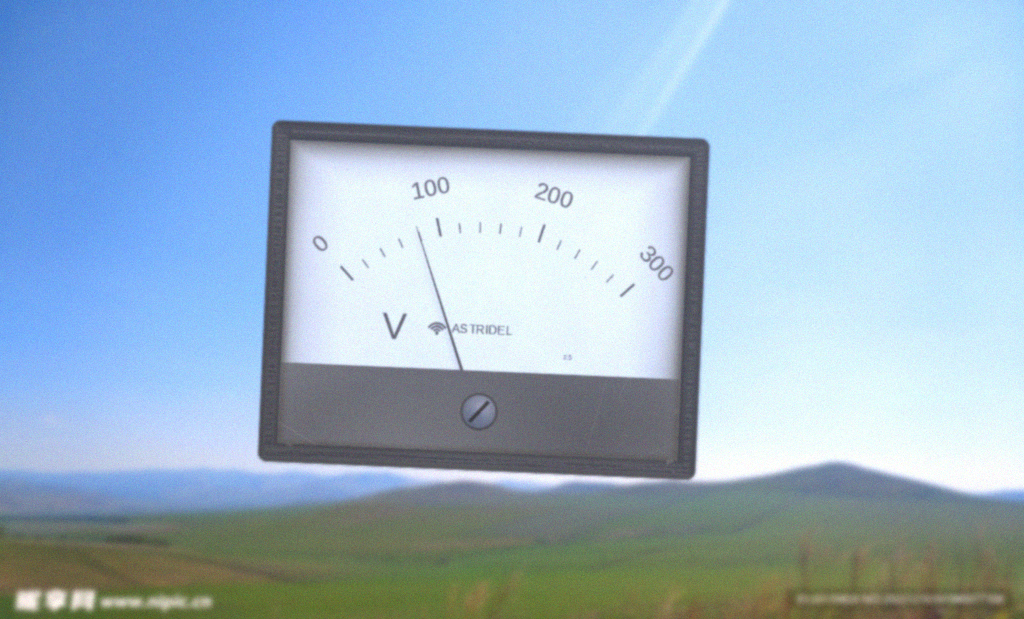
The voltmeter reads 80
